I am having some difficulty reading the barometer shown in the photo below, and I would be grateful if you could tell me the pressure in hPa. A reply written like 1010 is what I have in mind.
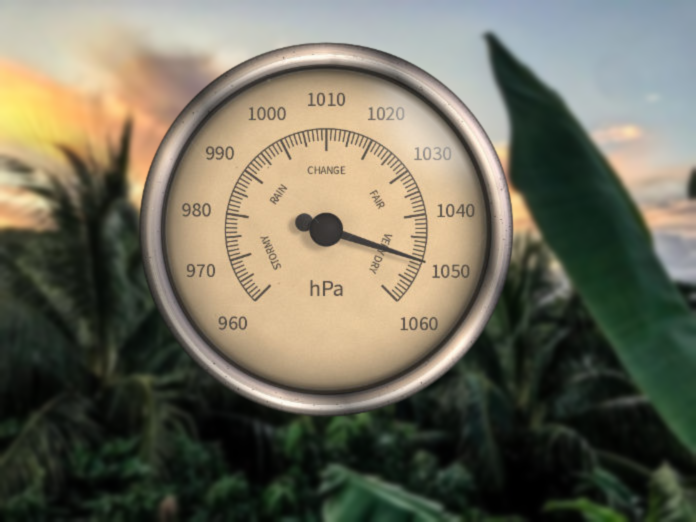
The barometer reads 1050
